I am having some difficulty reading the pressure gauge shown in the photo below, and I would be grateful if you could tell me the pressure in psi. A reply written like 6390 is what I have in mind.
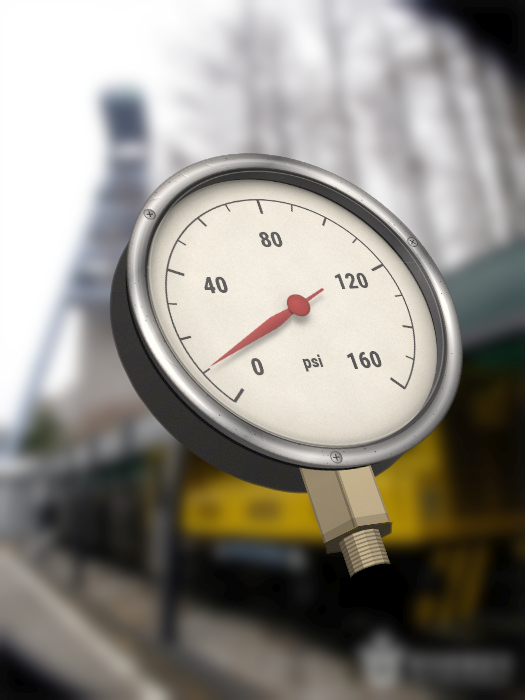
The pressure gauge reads 10
